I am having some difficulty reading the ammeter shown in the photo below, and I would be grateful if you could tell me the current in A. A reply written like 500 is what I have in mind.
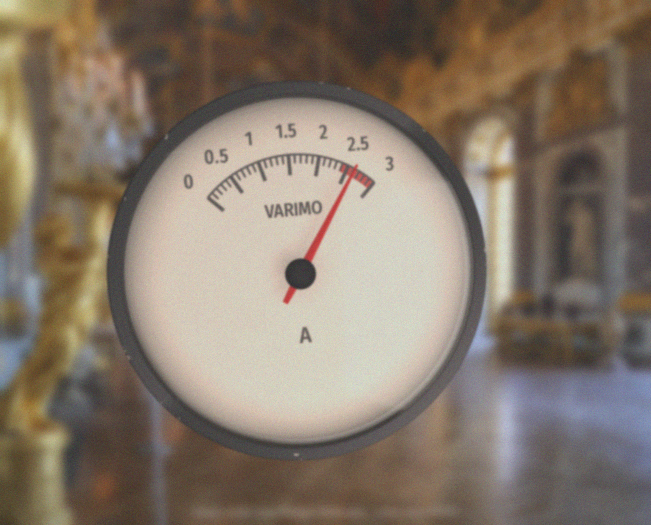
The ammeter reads 2.6
